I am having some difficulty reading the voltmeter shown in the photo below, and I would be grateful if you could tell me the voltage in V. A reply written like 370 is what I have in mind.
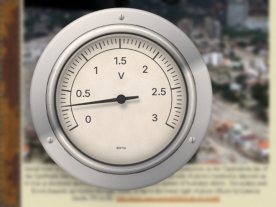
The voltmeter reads 0.3
